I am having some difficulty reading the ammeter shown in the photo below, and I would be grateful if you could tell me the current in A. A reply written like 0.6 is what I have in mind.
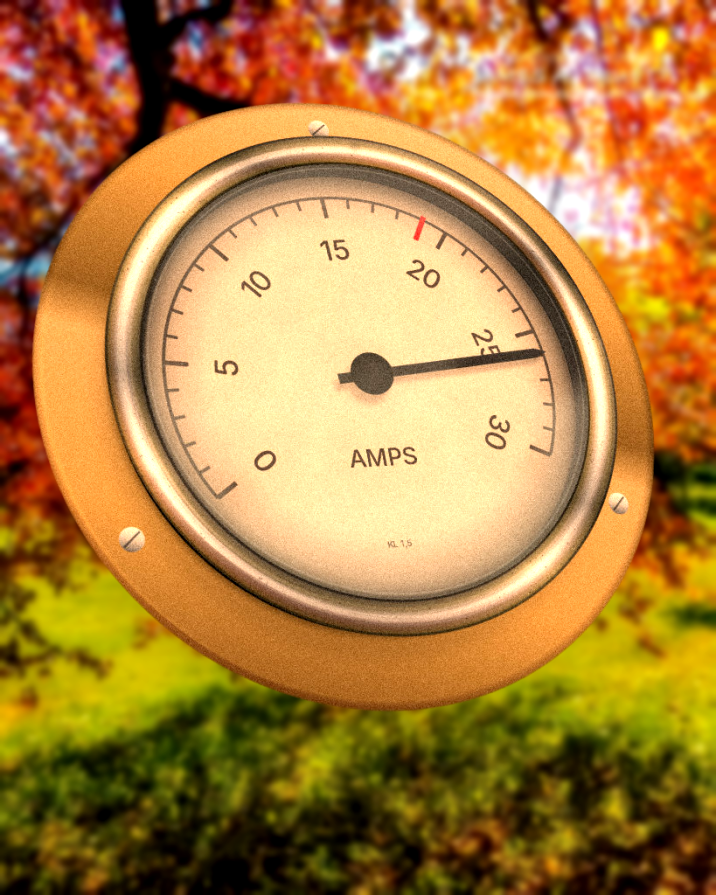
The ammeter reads 26
